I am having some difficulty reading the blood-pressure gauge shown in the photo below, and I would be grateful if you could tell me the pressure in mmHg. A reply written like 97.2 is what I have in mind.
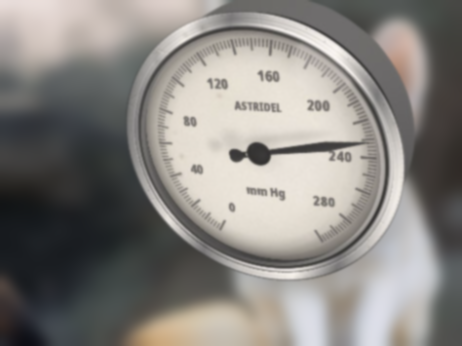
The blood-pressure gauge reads 230
